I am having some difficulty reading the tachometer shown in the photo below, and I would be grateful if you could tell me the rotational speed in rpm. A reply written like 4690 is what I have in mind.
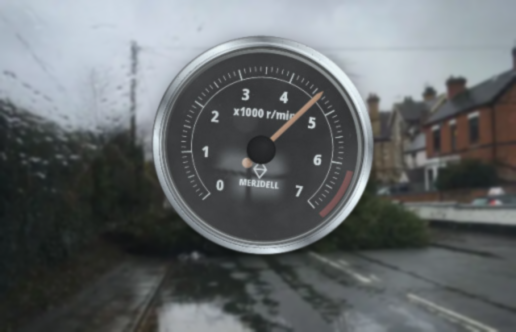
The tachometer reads 4600
